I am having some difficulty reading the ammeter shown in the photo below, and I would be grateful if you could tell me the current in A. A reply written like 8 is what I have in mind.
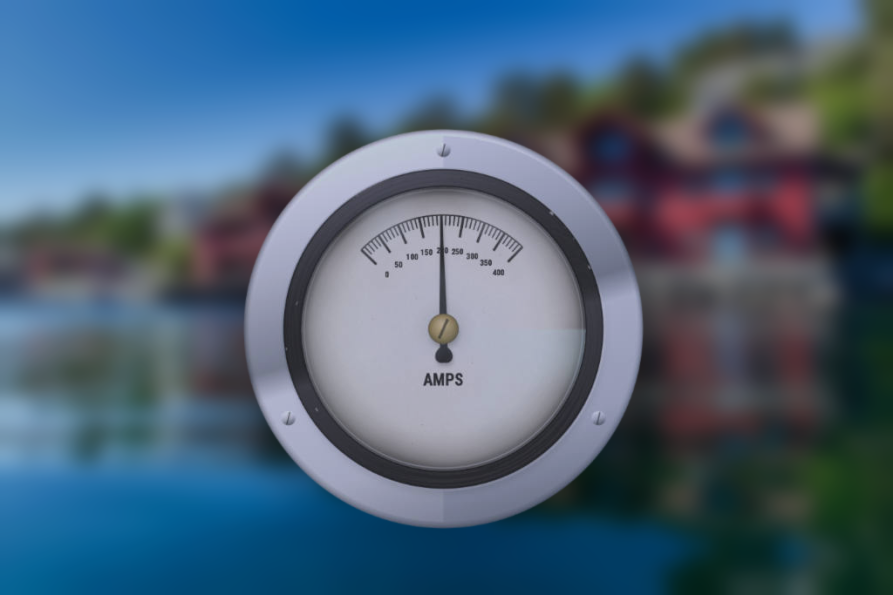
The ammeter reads 200
